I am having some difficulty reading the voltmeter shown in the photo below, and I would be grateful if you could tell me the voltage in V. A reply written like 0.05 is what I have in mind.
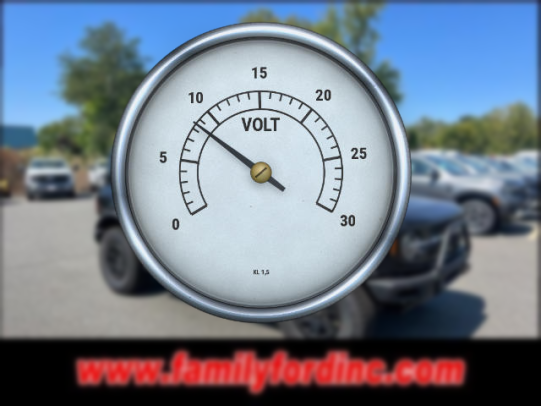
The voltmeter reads 8.5
